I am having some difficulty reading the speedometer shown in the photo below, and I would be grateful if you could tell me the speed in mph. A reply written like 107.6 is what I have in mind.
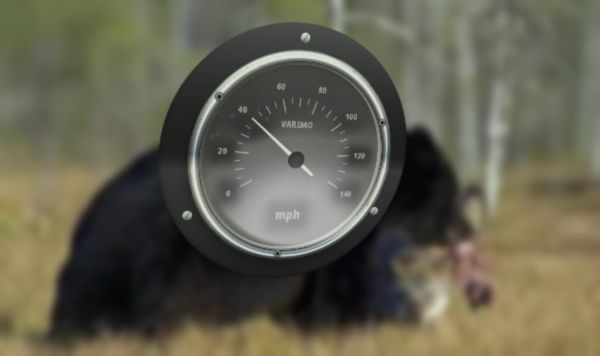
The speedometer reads 40
